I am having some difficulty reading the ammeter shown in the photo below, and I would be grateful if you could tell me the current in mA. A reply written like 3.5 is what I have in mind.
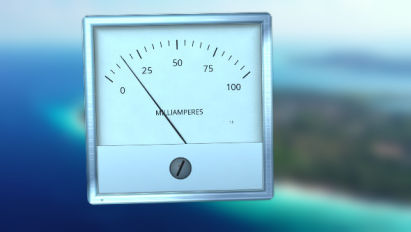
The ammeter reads 15
